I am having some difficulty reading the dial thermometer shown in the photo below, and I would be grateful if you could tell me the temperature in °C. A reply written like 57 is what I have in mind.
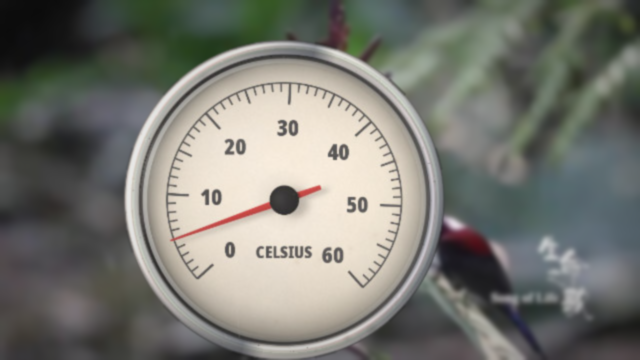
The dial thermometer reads 5
